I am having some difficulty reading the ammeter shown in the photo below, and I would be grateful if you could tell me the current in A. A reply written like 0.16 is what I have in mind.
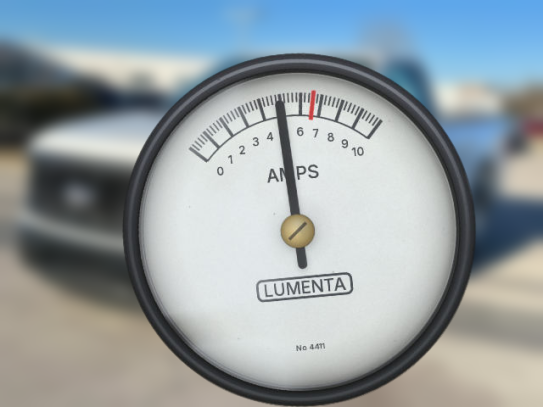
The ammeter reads 5
